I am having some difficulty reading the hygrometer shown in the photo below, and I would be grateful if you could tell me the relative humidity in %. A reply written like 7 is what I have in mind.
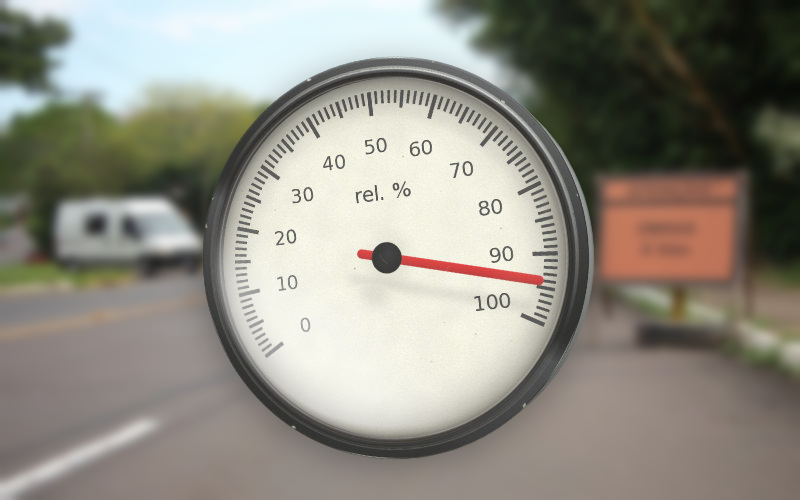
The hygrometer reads 94
